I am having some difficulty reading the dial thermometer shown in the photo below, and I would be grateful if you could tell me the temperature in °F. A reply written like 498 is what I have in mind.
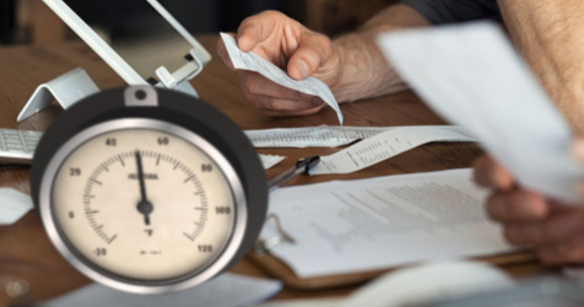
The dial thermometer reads 50
